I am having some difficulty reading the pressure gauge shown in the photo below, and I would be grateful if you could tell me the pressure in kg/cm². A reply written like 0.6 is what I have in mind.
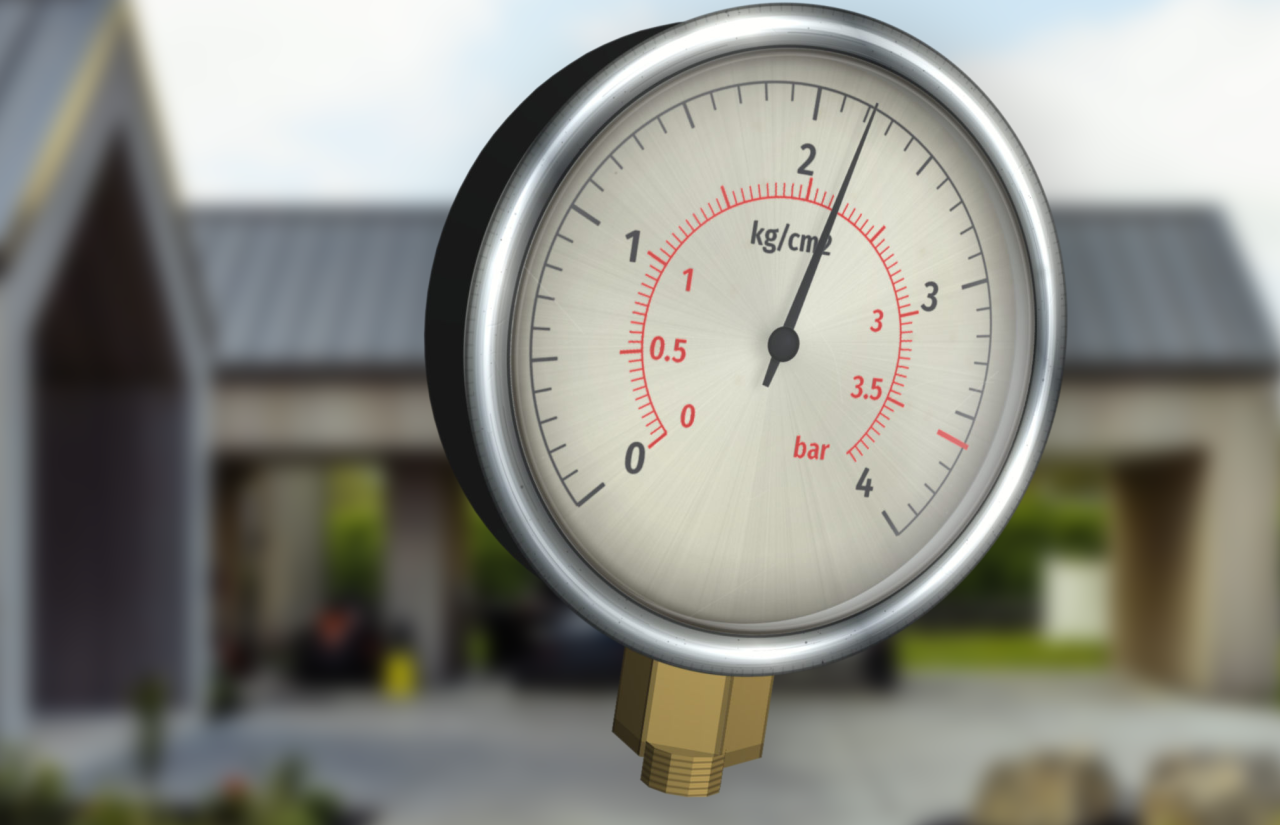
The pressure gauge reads 2.2
